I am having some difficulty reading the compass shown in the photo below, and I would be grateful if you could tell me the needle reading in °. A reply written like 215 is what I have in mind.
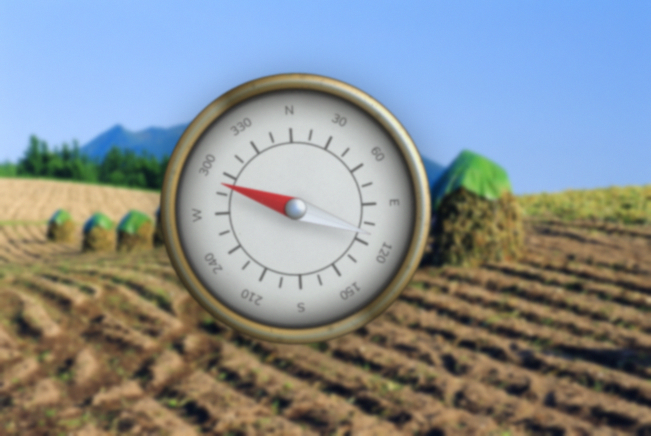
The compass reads 292.5
